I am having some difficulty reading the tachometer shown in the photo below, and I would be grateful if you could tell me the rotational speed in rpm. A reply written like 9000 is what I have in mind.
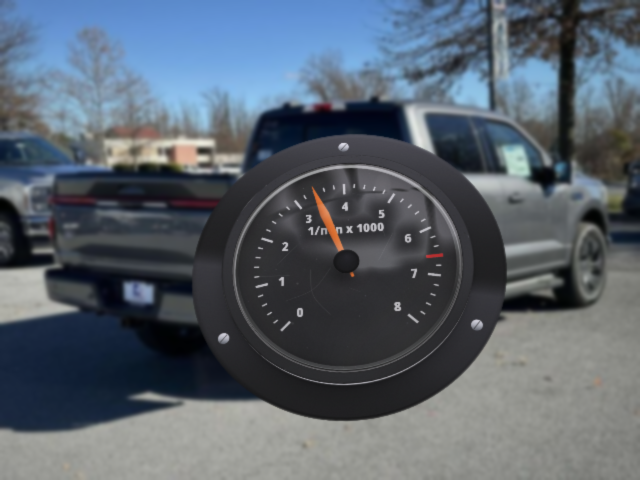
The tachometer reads 3400
